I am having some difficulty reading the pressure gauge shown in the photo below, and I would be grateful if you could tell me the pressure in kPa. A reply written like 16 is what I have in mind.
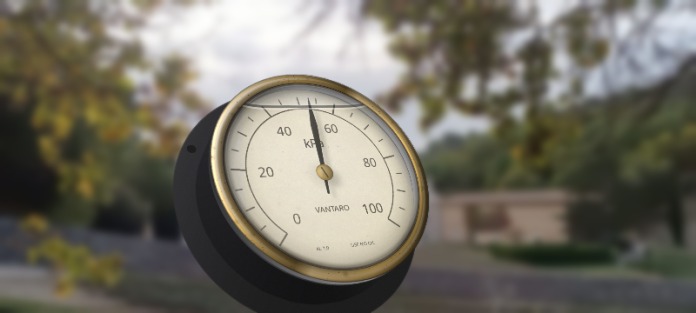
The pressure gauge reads 52.5
